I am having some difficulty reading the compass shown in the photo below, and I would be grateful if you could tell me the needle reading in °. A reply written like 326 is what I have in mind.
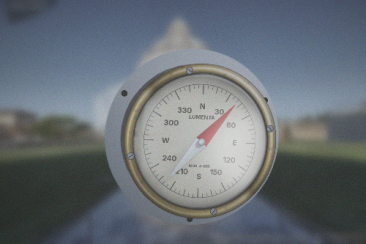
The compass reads 40
